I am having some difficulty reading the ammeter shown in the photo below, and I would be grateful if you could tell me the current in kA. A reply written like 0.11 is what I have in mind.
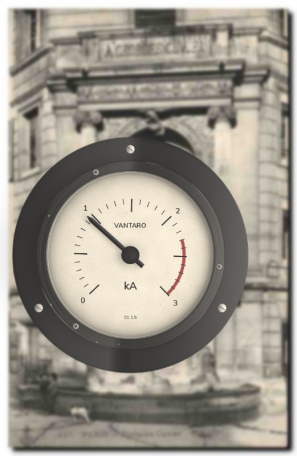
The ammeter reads 0.95
